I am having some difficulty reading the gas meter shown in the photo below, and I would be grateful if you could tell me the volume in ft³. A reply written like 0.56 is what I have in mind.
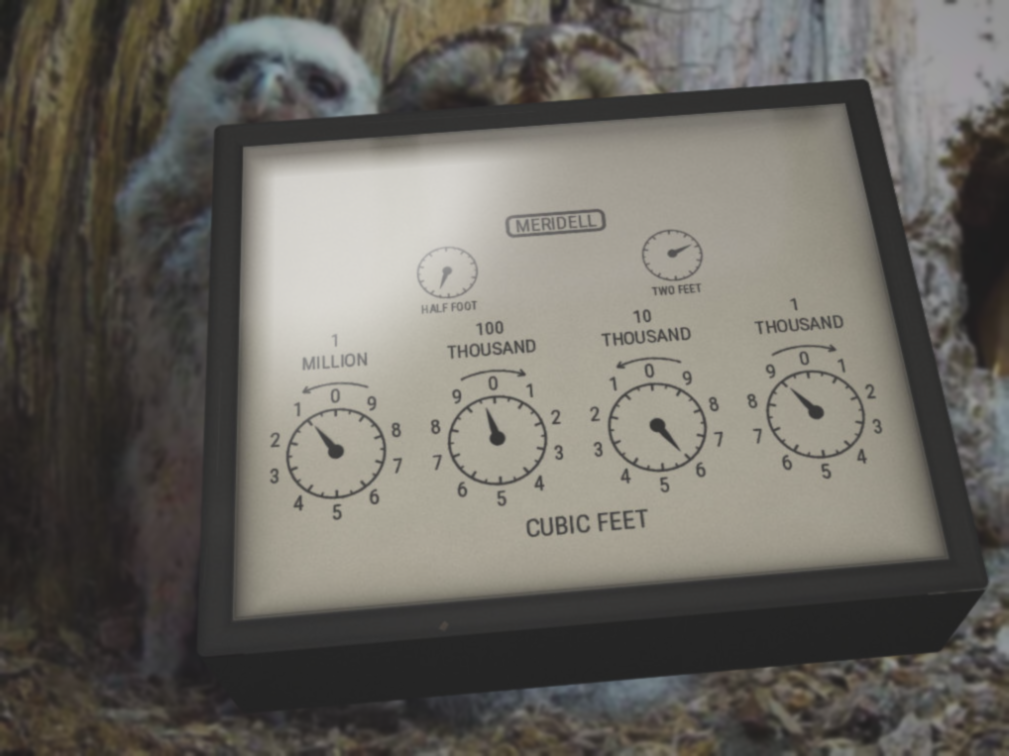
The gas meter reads 95900
